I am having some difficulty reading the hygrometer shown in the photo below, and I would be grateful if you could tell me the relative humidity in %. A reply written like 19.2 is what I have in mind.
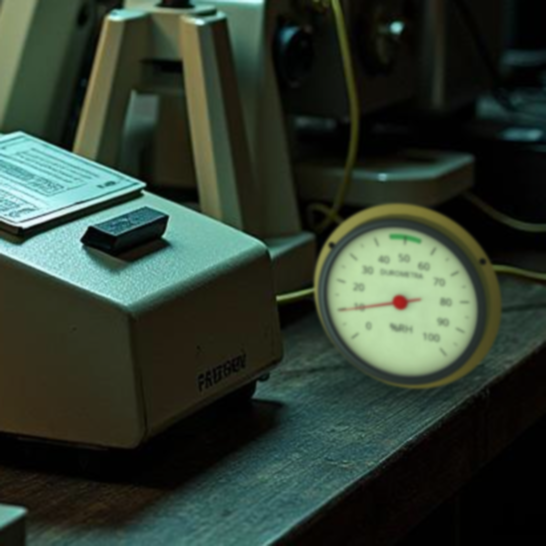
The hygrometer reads 10
